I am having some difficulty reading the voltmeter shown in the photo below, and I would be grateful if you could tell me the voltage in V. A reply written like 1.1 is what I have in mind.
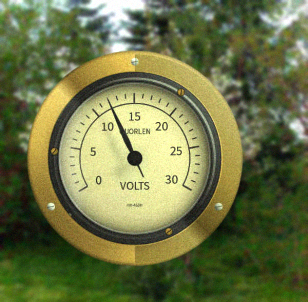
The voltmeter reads 12
